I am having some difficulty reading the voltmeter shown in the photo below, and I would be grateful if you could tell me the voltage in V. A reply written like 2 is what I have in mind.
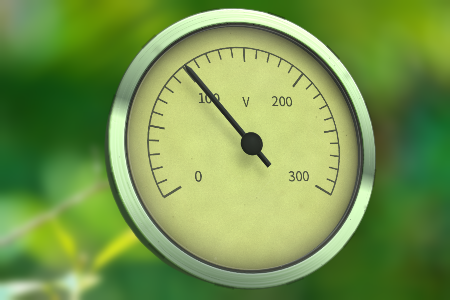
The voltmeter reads 100
